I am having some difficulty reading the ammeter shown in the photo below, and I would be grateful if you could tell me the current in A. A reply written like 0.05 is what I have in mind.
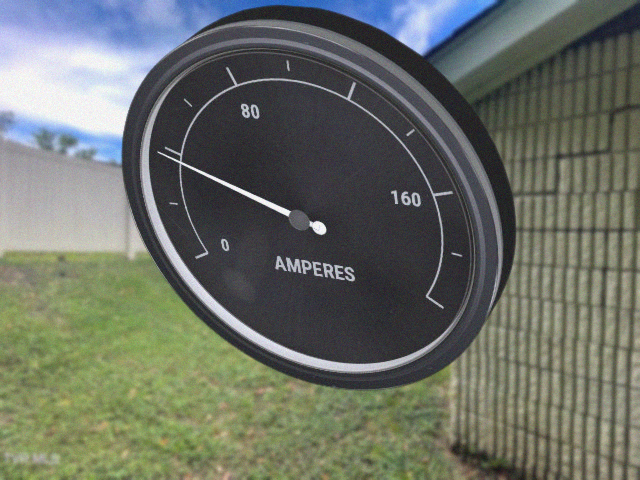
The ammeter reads 40
